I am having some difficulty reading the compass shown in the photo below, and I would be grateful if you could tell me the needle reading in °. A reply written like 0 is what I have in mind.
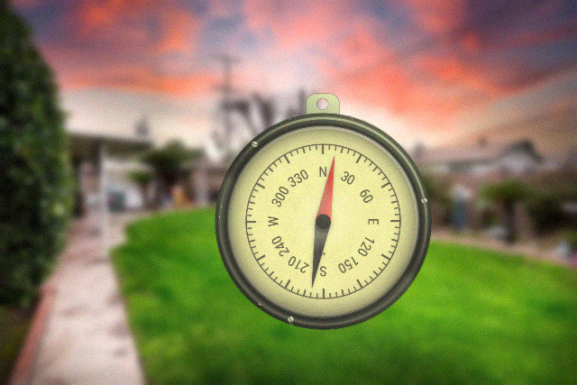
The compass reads 10
